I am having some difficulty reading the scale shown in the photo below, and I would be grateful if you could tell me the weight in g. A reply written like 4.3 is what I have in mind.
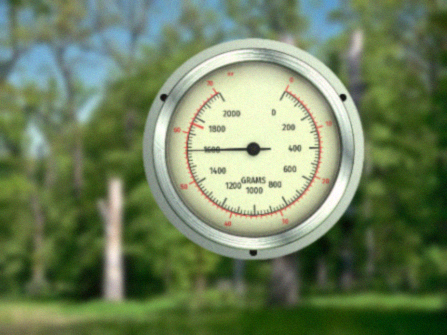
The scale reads 1600
